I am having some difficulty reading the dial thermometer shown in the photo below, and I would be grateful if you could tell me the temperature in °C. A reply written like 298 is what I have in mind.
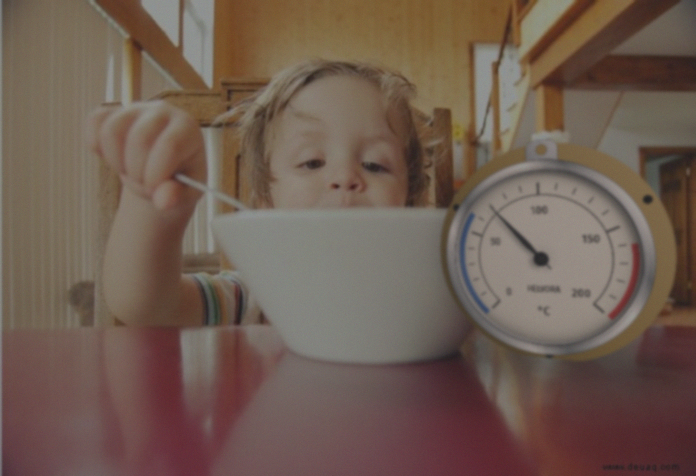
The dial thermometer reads 70
